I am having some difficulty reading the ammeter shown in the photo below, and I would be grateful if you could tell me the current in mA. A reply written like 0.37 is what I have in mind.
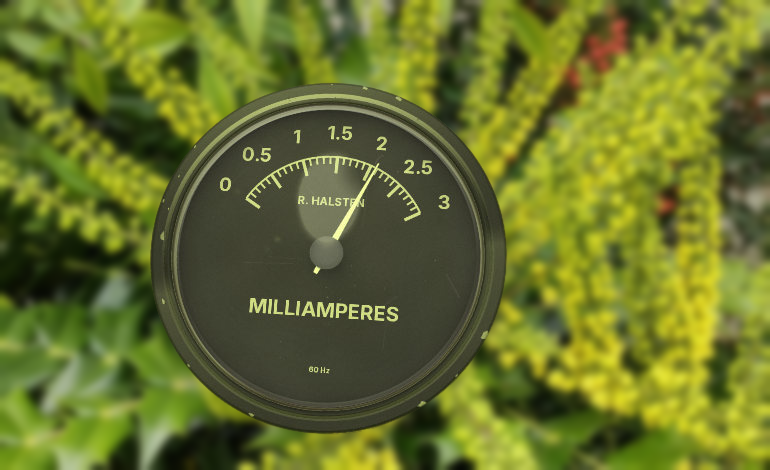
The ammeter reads 2.1
